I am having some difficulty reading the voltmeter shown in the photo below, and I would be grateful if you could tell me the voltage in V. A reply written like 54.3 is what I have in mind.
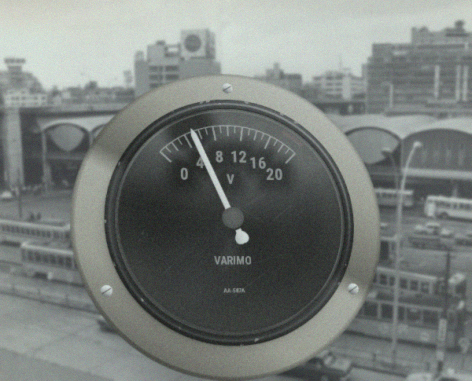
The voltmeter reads 5
